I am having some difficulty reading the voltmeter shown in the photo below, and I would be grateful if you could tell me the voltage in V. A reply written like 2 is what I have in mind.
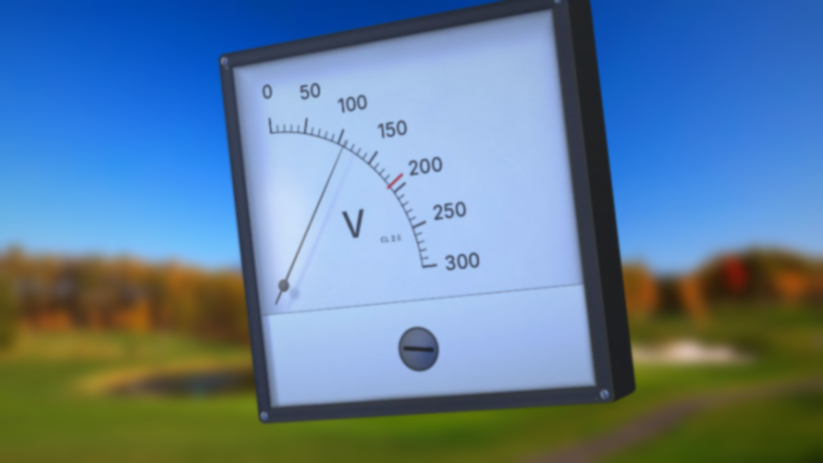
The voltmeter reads 110
